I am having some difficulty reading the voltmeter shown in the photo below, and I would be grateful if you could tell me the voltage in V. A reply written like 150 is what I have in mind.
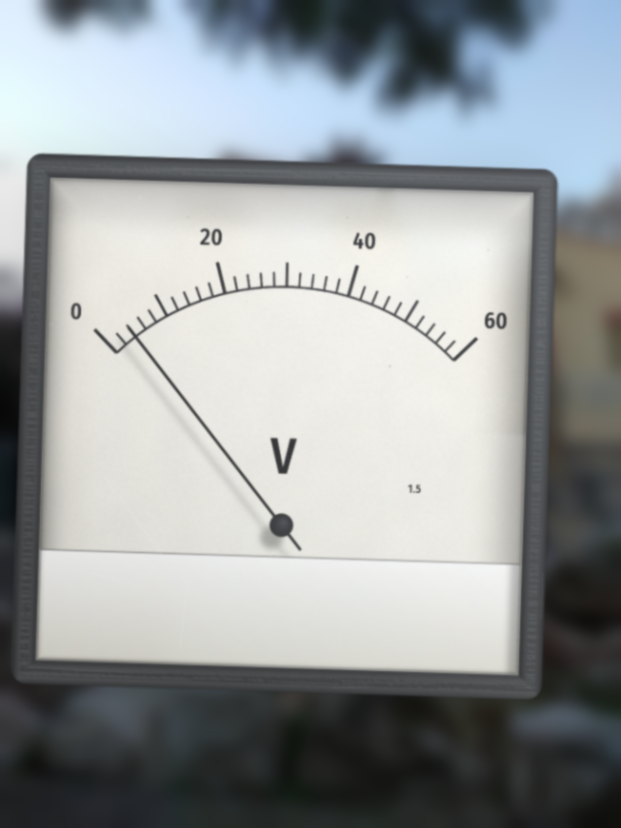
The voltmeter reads 4
